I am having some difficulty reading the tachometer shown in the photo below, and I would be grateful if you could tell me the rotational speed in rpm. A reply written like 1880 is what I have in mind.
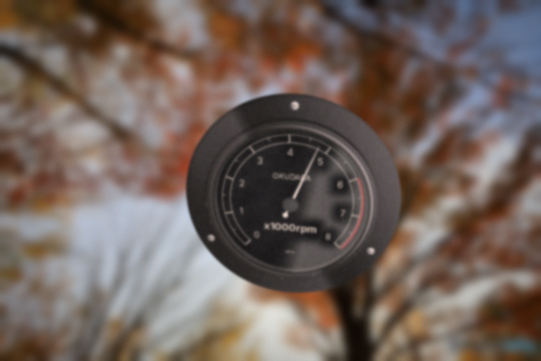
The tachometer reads 4750
